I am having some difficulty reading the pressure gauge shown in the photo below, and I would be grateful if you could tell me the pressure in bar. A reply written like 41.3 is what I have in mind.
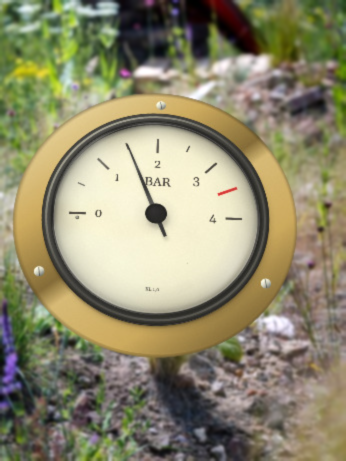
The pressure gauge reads 1.5
